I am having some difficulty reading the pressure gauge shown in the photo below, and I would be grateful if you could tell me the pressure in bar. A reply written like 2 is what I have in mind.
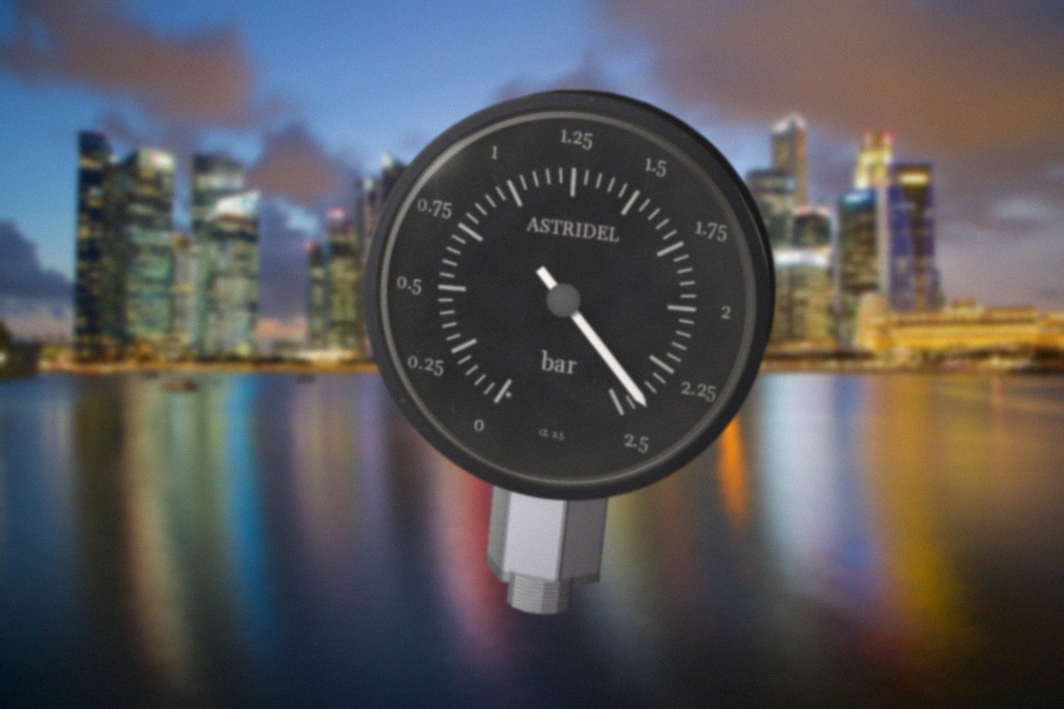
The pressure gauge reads 2.4
